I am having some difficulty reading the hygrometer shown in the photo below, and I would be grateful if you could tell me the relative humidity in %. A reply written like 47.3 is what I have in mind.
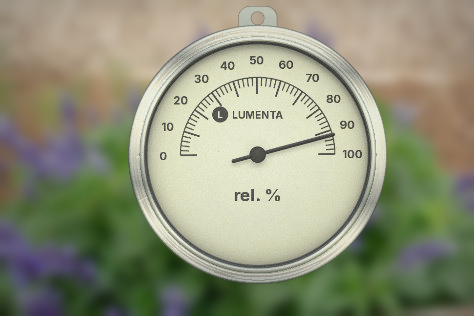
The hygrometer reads 92
